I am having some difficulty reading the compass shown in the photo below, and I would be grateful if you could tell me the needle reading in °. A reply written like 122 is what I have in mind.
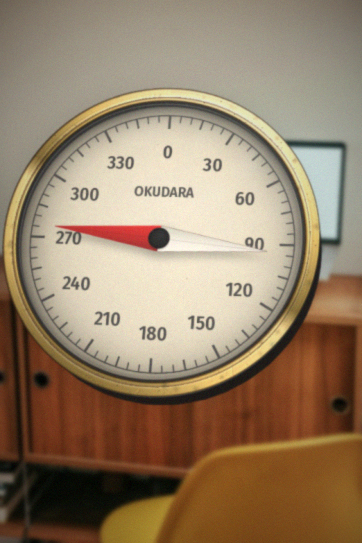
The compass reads 275
